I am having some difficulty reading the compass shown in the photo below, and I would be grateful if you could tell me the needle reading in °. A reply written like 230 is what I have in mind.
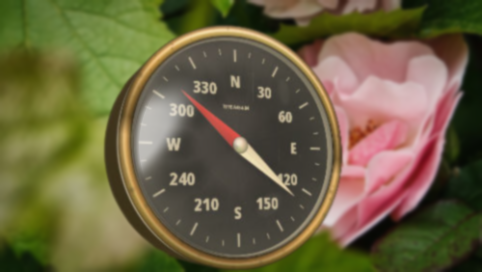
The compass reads 310
